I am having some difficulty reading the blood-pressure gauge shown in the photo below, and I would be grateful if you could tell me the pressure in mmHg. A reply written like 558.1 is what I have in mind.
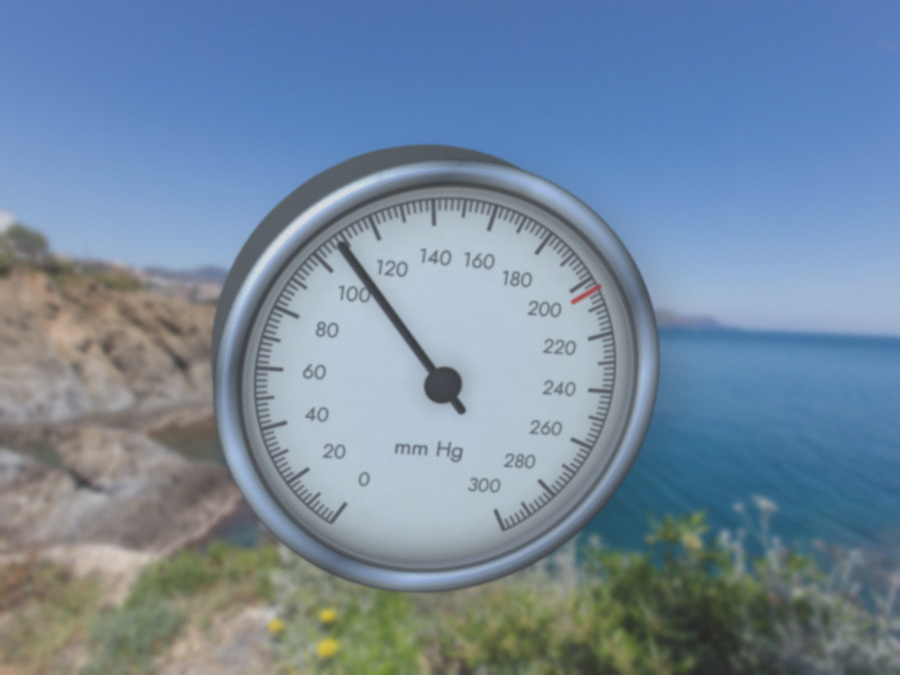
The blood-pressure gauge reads 108
